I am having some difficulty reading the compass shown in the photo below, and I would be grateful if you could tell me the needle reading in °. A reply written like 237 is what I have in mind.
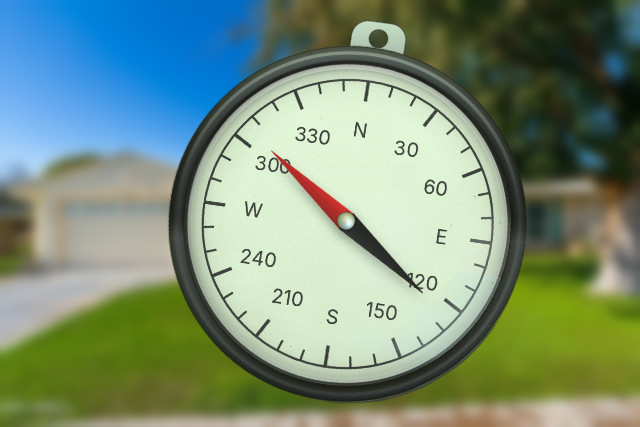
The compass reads 305
